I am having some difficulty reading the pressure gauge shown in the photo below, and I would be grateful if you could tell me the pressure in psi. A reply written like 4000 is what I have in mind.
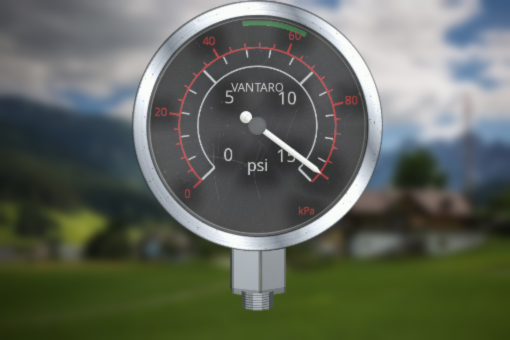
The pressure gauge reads 14.5
